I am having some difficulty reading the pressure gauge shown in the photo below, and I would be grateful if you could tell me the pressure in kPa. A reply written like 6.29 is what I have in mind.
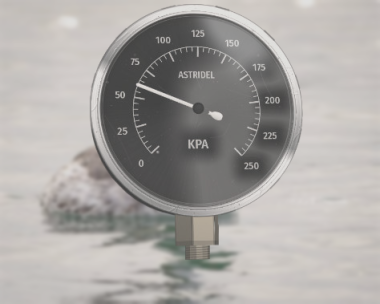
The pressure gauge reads 60
